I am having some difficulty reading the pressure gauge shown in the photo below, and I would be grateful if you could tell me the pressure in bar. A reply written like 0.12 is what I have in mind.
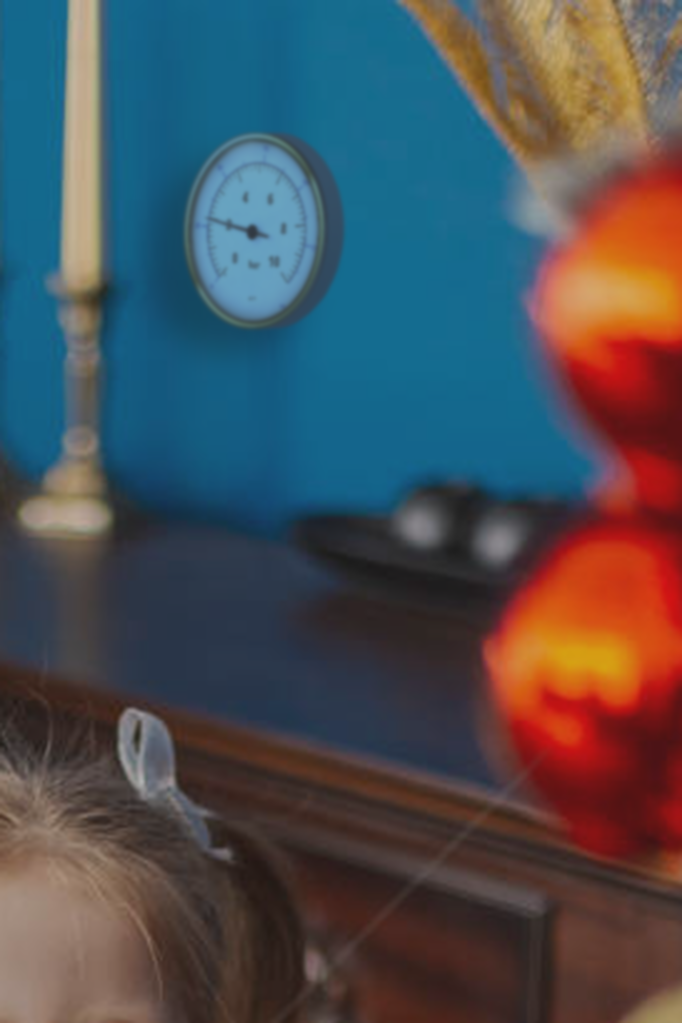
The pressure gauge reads 2
